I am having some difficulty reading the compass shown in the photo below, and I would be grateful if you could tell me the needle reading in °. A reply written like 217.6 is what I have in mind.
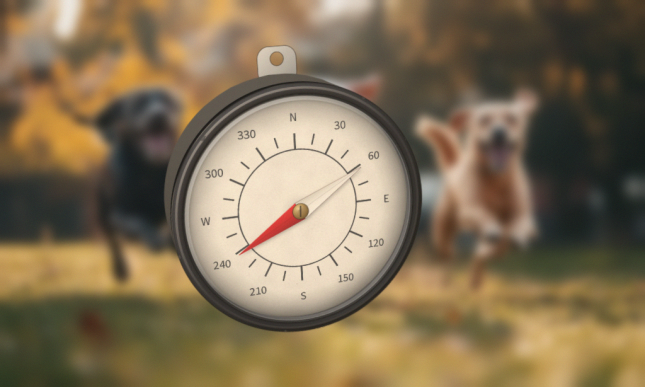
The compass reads 240
